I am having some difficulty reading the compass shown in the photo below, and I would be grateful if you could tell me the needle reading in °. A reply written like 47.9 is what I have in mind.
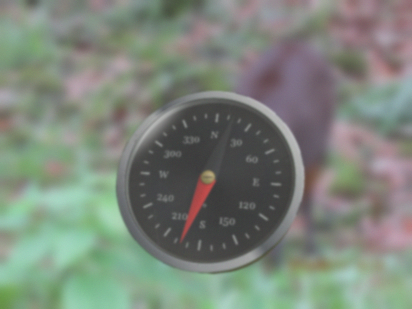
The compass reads 195
